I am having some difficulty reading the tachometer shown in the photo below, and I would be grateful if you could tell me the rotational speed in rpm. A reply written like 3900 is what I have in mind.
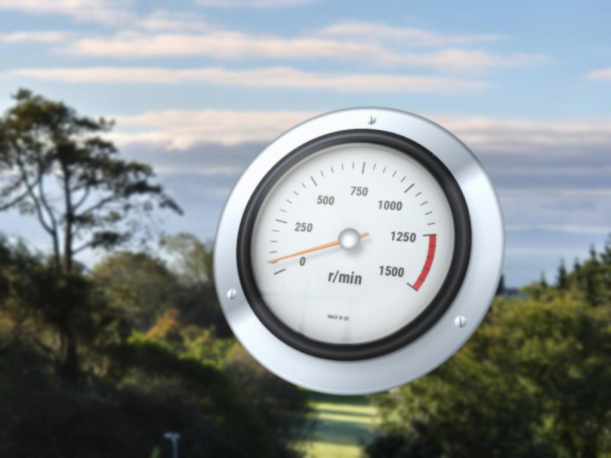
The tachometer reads 50
